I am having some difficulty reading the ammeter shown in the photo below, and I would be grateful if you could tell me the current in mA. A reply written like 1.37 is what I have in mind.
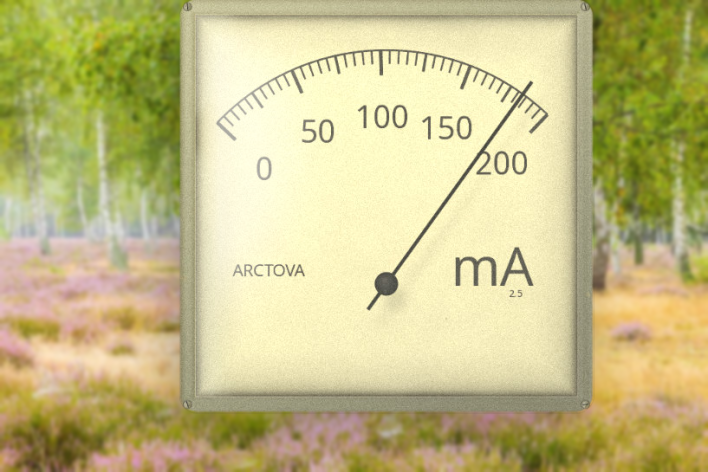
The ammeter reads 182.5
